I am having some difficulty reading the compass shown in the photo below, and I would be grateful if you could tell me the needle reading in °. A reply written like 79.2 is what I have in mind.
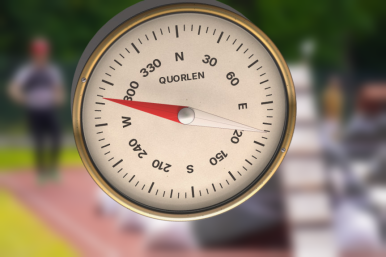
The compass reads 290
